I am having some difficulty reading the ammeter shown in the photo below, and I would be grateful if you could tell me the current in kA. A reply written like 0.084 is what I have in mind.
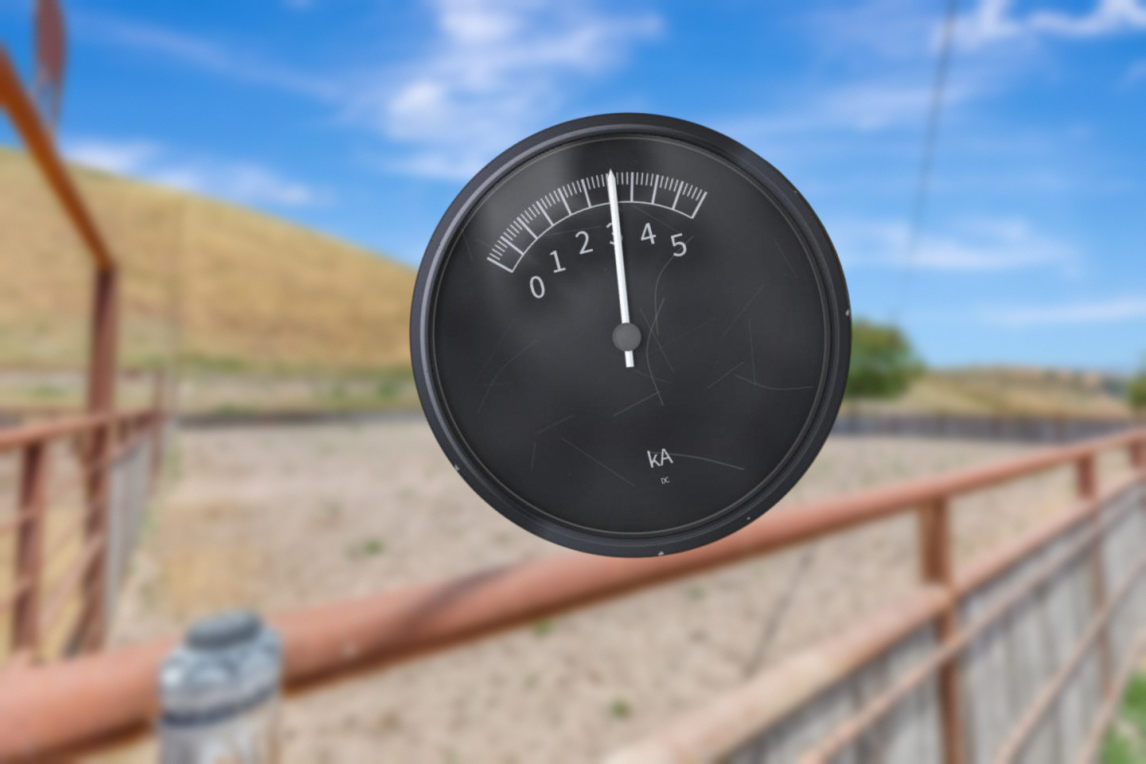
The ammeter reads 3.1
